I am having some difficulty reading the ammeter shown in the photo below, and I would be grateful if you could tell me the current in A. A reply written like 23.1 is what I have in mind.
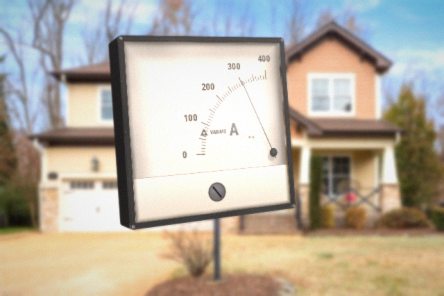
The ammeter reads 300
